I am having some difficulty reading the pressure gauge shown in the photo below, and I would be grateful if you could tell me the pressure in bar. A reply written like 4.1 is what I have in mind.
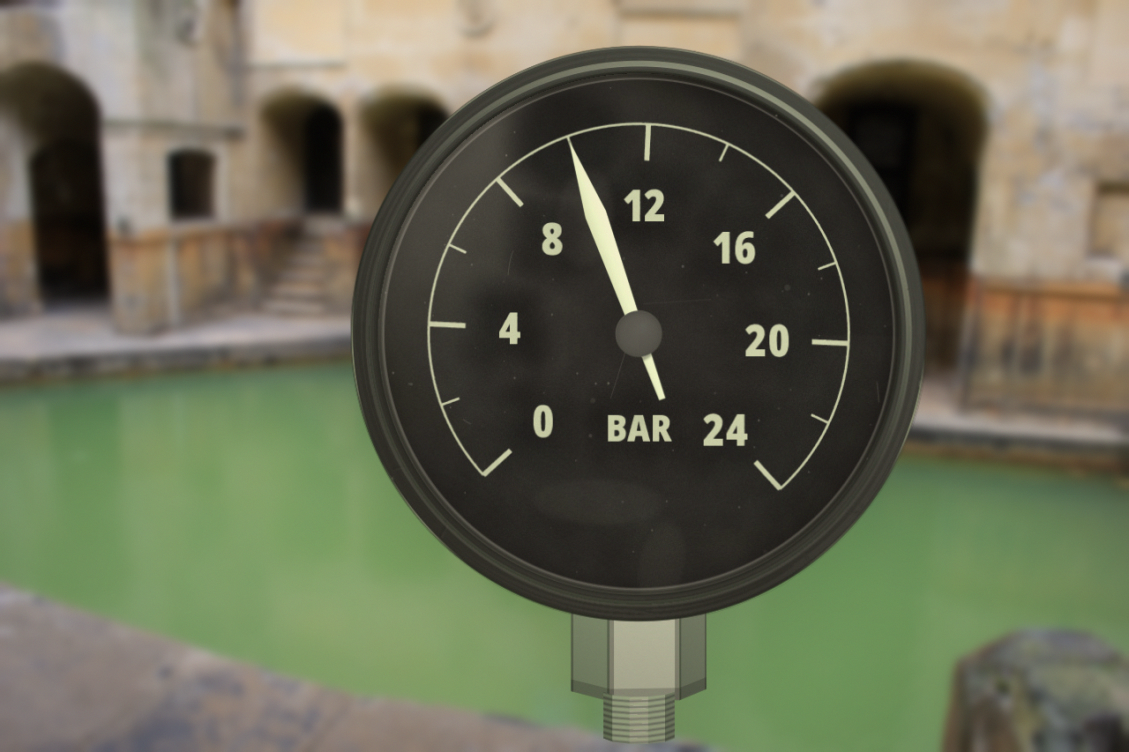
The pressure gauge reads 10
